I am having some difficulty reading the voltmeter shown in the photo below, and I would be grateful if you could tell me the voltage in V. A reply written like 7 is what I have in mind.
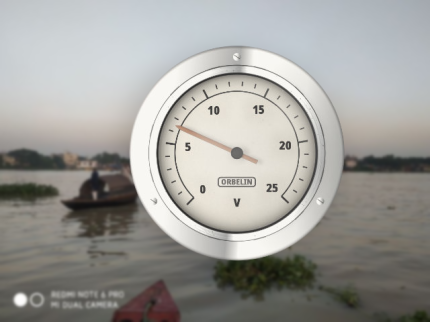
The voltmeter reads 6.5
